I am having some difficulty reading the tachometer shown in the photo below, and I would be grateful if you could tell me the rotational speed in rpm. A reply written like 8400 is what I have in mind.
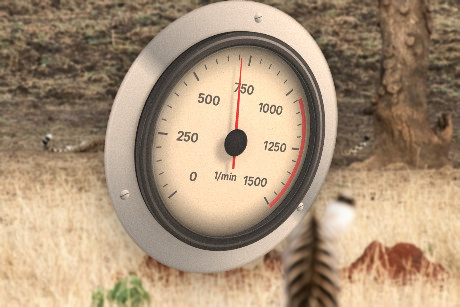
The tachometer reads 700
